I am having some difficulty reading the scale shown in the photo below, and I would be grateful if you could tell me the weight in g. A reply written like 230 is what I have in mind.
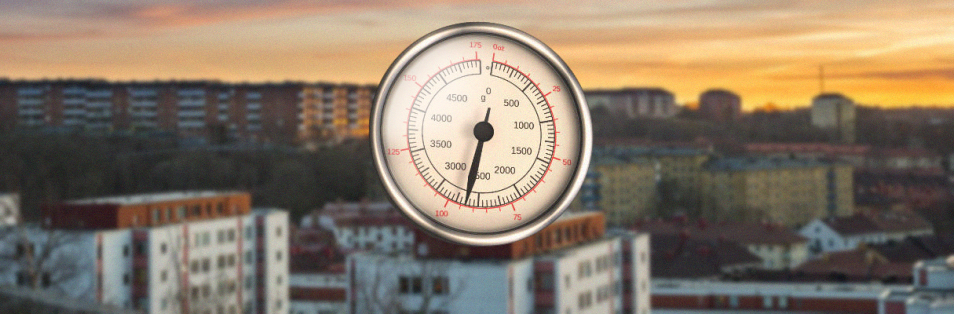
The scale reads 2650
